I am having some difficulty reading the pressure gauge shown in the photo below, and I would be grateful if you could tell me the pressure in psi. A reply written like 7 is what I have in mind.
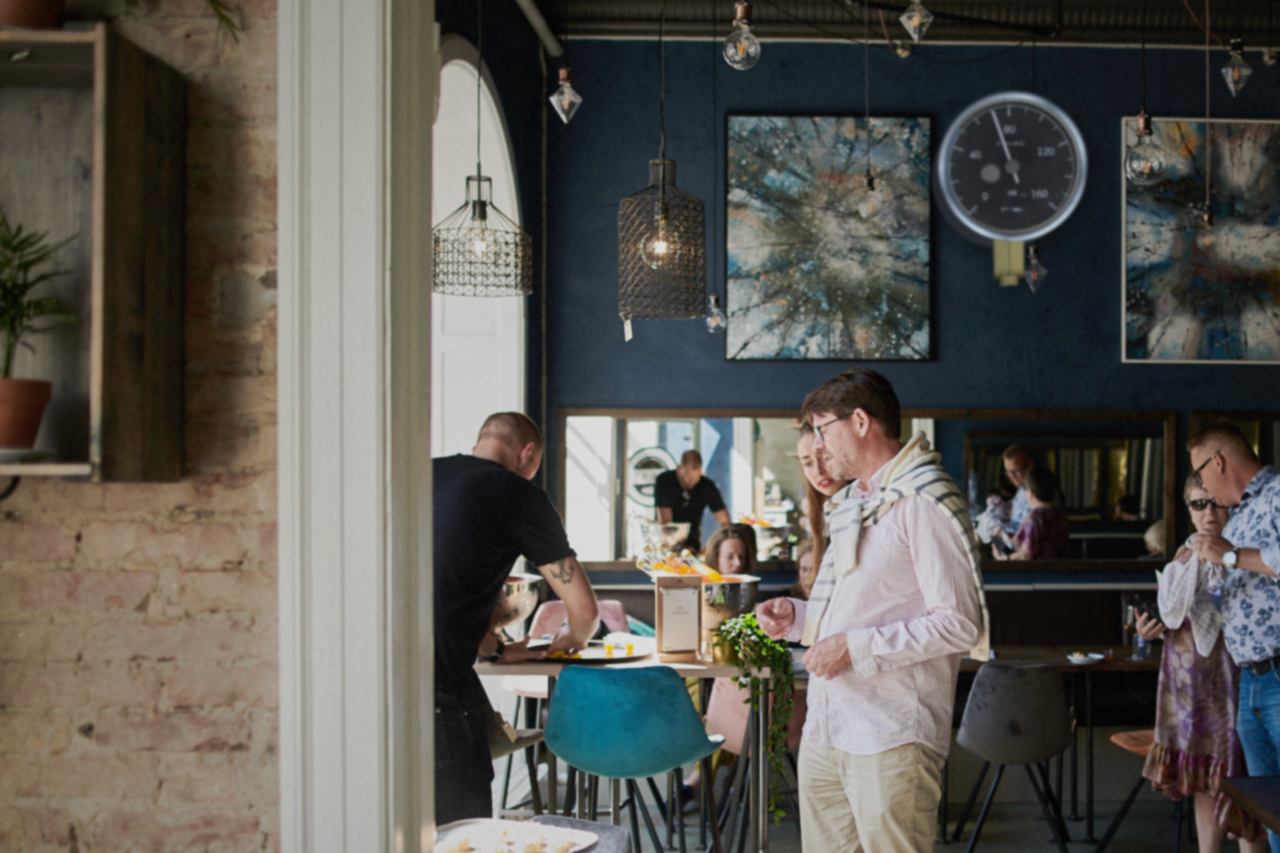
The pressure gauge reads 70
